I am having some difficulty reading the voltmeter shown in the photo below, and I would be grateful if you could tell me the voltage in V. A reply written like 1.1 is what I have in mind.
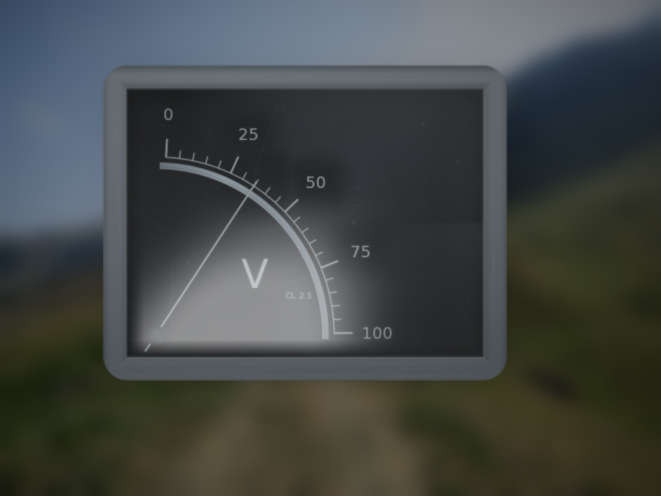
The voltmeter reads 35
